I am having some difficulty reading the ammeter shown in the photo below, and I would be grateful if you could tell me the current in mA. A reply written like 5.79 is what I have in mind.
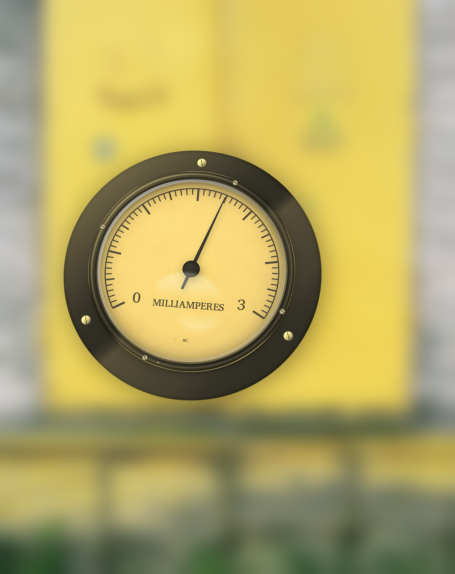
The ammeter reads 1.75
